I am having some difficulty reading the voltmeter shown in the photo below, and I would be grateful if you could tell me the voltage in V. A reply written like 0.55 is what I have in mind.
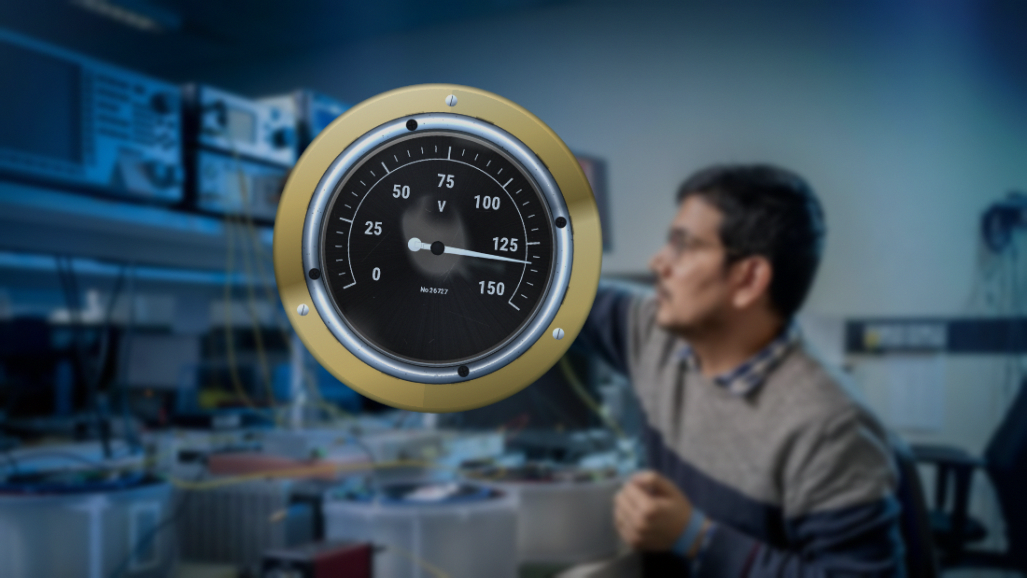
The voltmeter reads 132.5
